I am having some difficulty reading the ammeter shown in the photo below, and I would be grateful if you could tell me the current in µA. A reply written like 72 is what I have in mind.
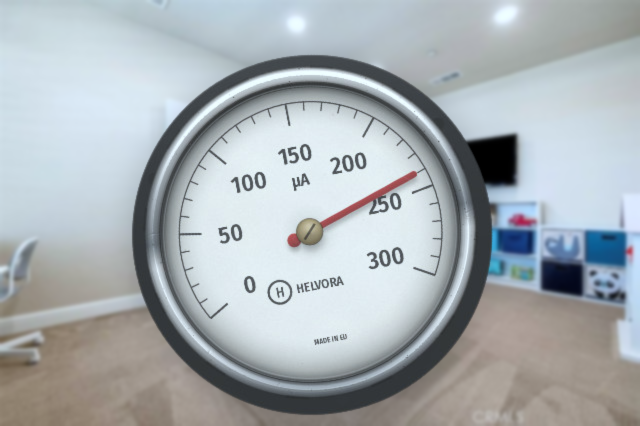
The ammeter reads 240
